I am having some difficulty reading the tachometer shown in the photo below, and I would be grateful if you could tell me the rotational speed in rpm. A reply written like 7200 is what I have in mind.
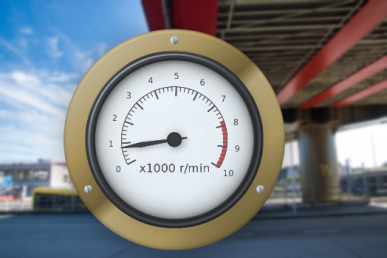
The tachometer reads 800
